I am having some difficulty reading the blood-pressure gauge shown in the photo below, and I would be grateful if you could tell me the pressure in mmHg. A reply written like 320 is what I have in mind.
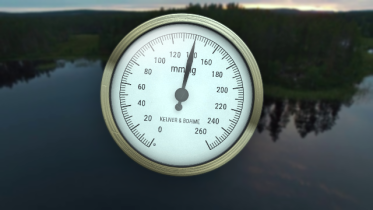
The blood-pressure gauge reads 140
